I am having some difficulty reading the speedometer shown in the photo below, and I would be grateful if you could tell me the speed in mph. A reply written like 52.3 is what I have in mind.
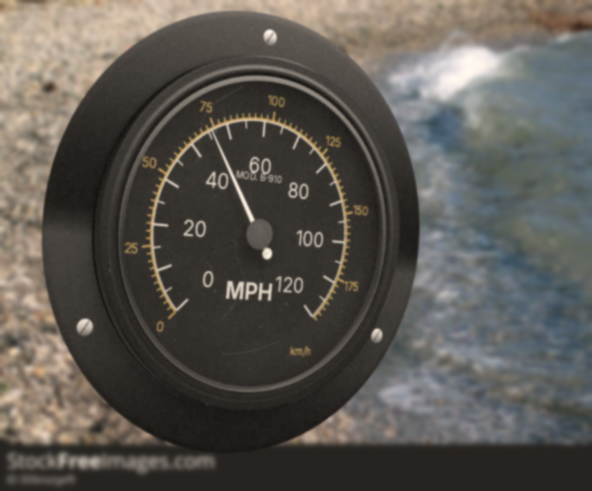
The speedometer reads 45
